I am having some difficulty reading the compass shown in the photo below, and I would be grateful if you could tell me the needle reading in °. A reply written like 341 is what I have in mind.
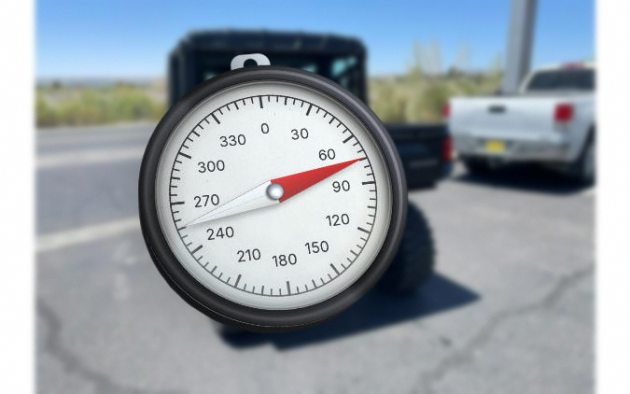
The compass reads 75
